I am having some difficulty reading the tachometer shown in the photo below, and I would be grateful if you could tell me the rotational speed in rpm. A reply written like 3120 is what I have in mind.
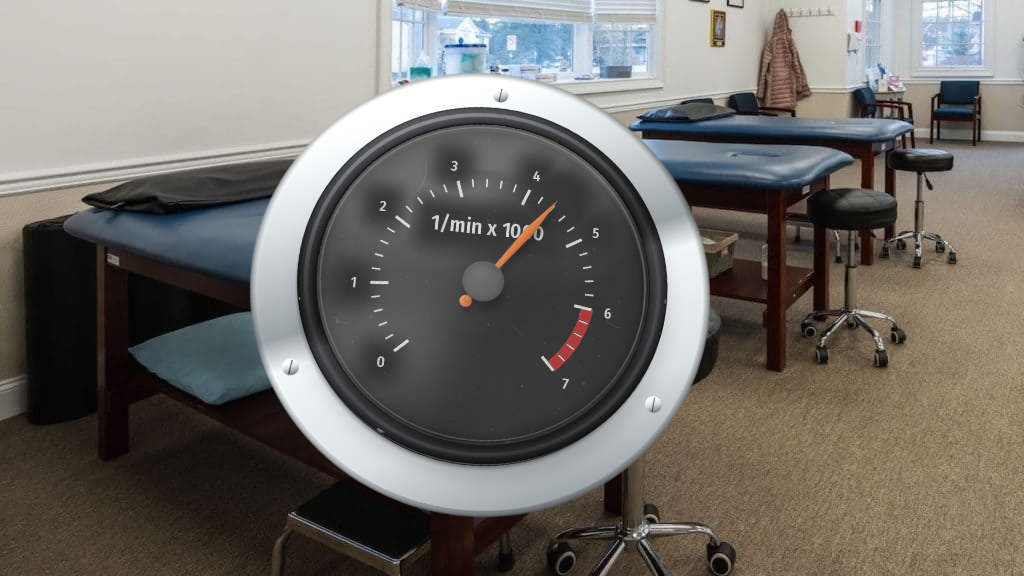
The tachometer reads 4400
